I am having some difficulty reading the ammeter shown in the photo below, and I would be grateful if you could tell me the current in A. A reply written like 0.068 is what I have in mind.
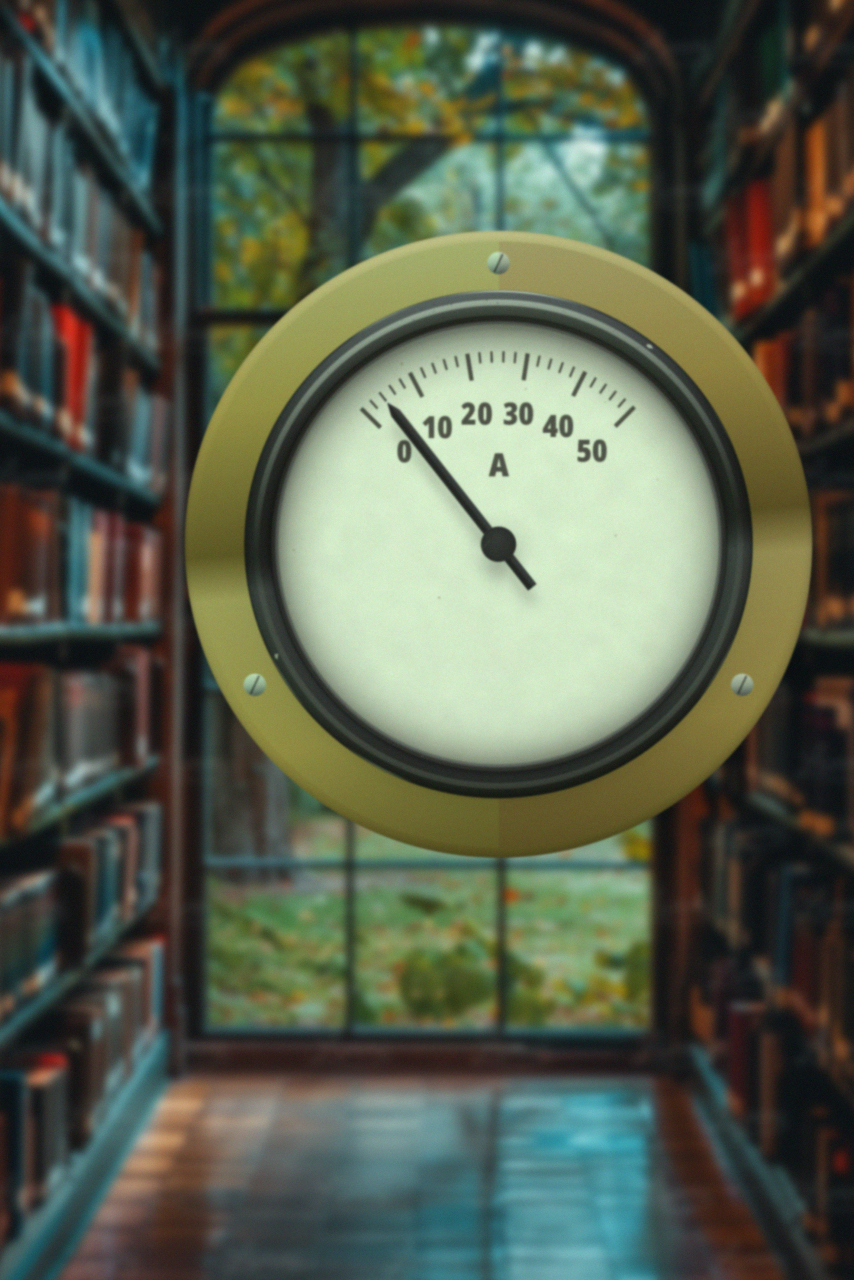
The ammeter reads 4
